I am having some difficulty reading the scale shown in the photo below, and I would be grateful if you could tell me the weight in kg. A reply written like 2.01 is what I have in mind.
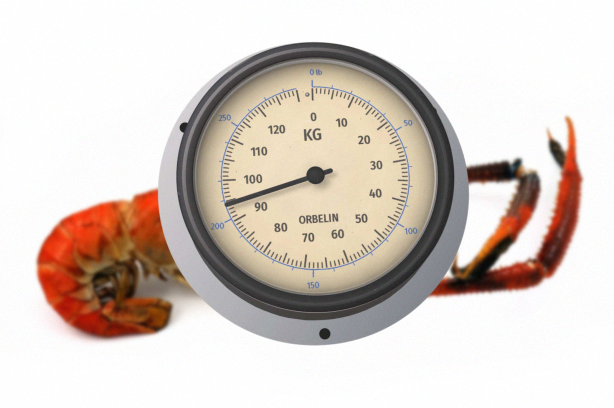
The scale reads 94
